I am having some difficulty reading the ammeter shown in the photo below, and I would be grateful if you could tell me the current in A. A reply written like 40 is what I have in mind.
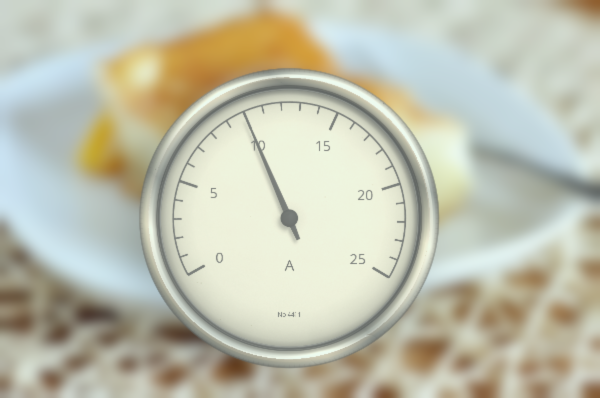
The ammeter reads 10
